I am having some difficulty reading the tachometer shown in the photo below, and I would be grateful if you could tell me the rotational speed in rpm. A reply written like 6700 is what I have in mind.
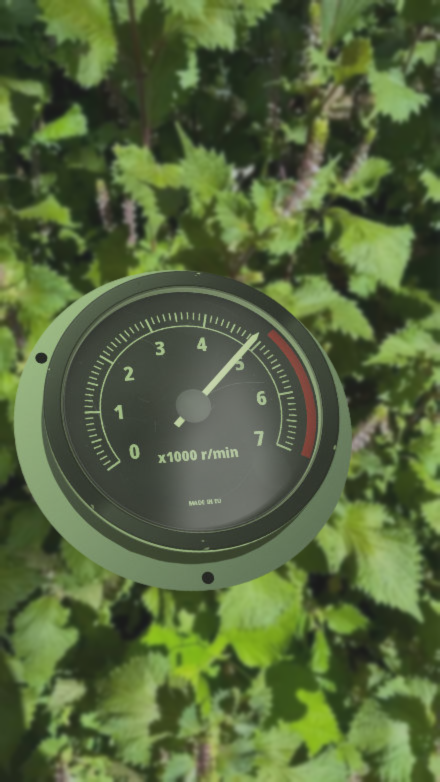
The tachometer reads 4900
